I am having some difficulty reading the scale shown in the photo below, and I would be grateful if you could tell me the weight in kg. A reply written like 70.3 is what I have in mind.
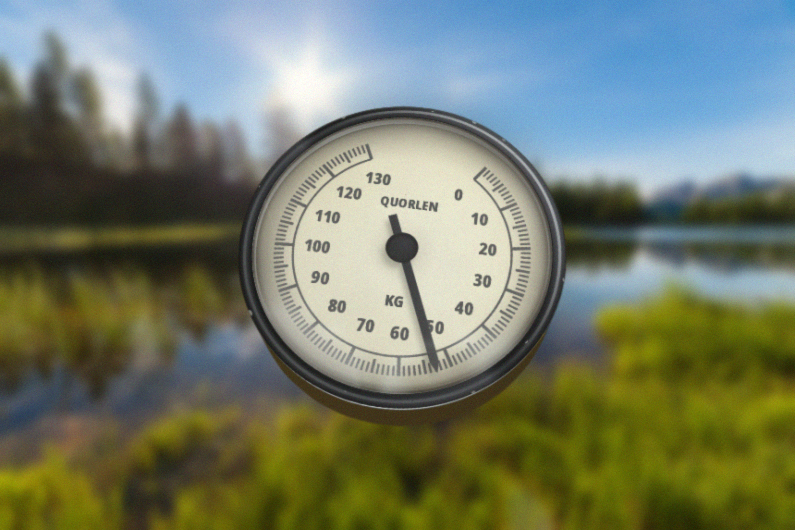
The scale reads 53
